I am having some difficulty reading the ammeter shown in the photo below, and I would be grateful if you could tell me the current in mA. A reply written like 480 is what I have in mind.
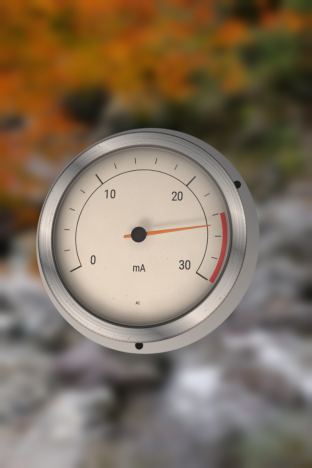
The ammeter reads 25
